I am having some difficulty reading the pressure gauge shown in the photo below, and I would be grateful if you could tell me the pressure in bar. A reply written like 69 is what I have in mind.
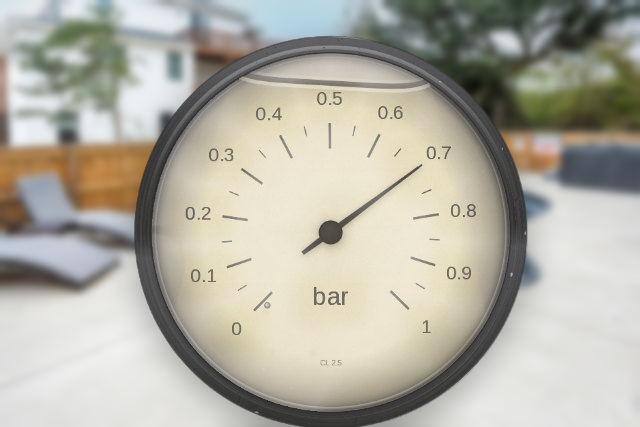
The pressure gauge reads 0.7
